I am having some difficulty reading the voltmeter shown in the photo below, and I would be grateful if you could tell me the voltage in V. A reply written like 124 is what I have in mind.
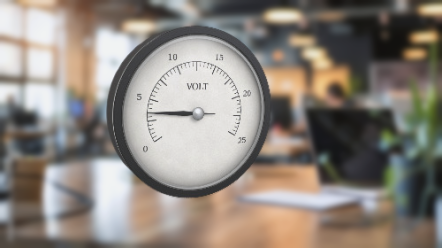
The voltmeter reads 3.5
